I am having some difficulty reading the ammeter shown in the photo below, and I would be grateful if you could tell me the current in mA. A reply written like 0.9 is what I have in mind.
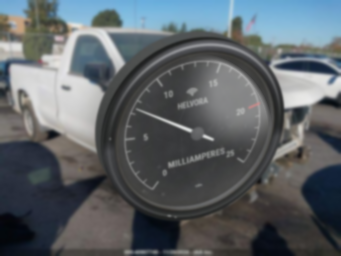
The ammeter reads 7.5
